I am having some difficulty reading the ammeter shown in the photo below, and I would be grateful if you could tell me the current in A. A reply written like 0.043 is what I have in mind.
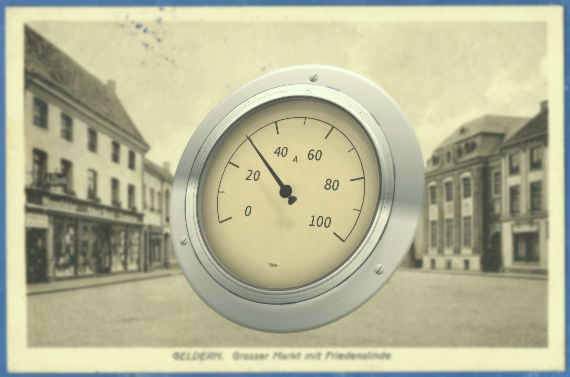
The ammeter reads 30
